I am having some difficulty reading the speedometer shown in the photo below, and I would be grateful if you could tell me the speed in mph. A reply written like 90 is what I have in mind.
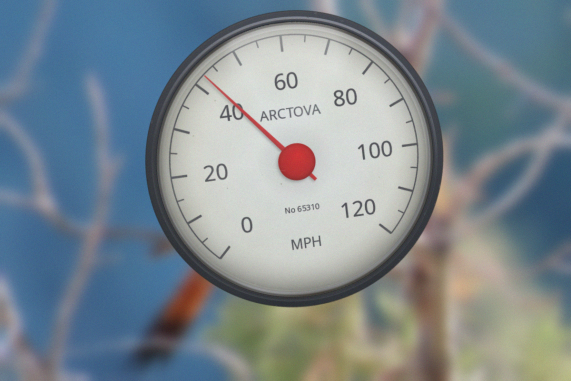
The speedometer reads 42.5
